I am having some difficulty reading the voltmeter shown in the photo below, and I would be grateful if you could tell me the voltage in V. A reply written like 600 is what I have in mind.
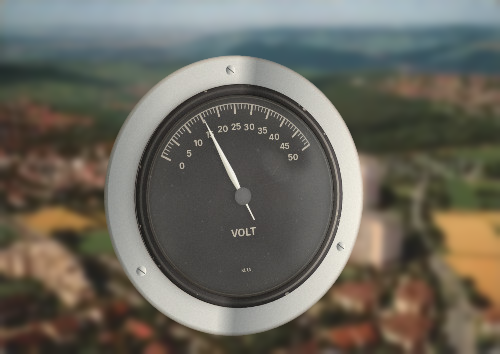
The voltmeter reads 15
